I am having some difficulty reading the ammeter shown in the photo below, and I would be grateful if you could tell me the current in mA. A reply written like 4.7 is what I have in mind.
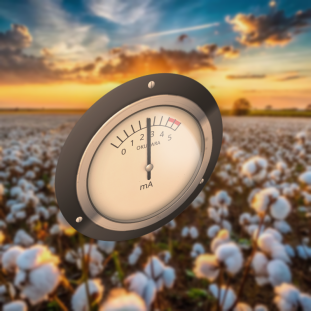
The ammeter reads 2.5
